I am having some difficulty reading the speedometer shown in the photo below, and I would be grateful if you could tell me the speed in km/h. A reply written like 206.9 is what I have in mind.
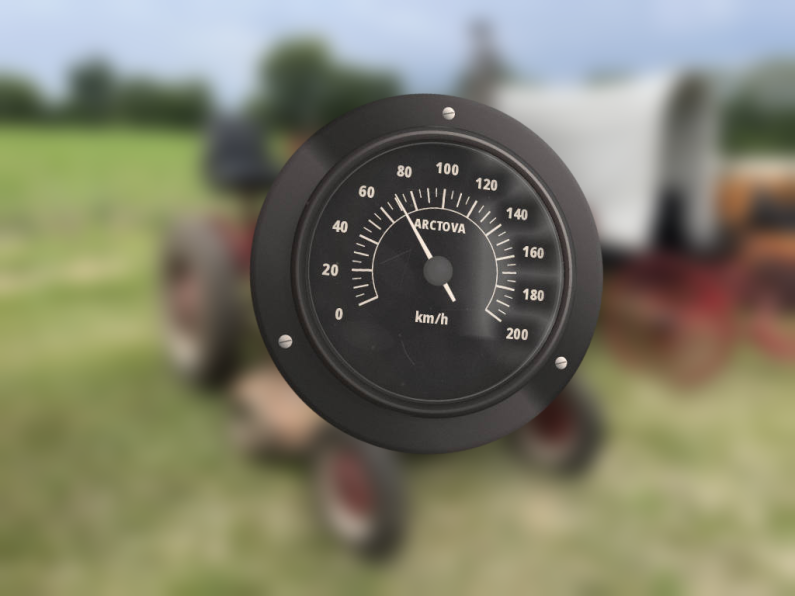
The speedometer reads 70
